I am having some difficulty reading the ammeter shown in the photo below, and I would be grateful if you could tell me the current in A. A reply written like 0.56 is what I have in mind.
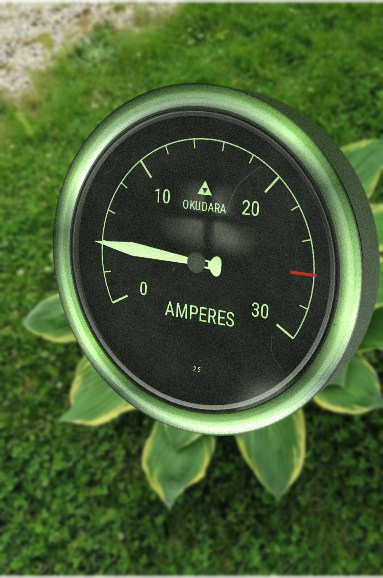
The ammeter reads 4
